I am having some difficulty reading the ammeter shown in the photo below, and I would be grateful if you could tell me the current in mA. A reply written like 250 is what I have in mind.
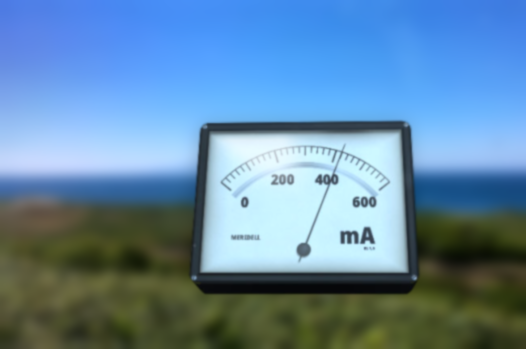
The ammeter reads 420
